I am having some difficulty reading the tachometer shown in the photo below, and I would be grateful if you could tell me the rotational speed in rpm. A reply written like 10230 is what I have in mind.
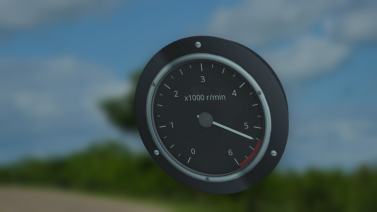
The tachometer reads 5250
